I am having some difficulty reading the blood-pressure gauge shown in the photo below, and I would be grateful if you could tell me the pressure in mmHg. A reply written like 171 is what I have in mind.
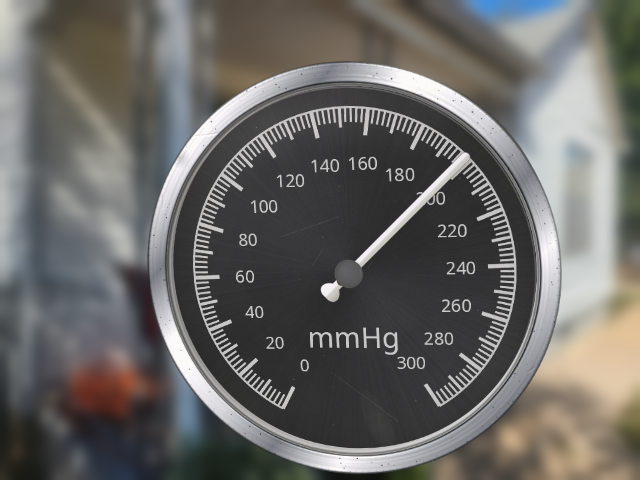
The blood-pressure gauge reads 198
